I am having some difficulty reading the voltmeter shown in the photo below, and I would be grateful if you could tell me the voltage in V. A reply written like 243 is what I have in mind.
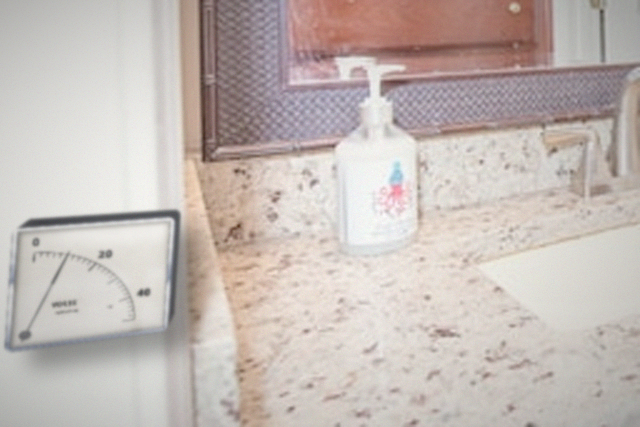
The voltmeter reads 10
